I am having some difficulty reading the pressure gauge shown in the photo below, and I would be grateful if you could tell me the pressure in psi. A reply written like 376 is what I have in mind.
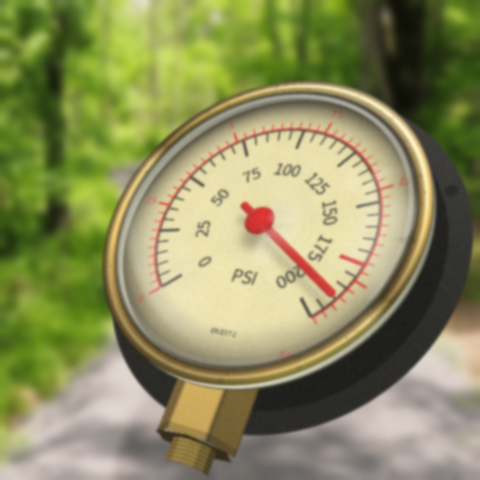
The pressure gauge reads 190
